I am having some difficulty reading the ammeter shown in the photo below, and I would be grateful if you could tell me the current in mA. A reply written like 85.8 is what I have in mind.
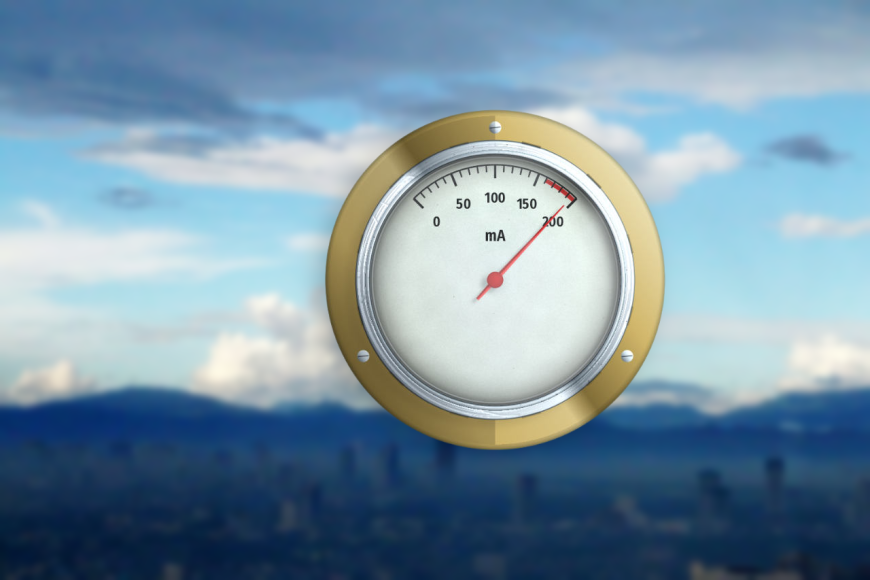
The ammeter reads 195
